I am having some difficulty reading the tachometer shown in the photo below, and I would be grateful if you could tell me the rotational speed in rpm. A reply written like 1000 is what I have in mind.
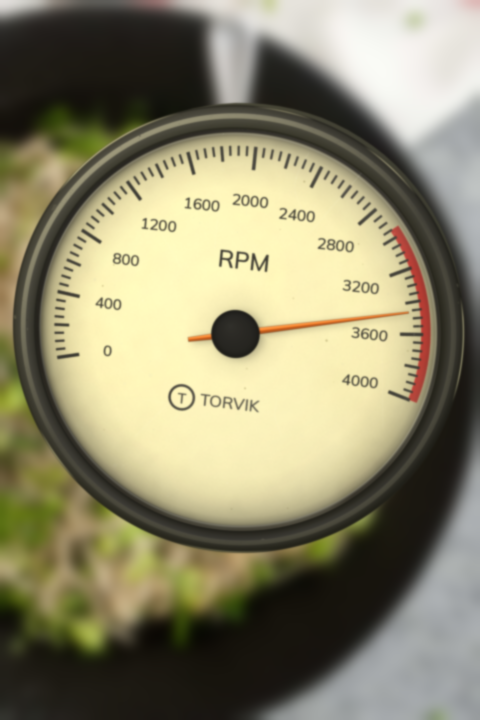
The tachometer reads 3450
